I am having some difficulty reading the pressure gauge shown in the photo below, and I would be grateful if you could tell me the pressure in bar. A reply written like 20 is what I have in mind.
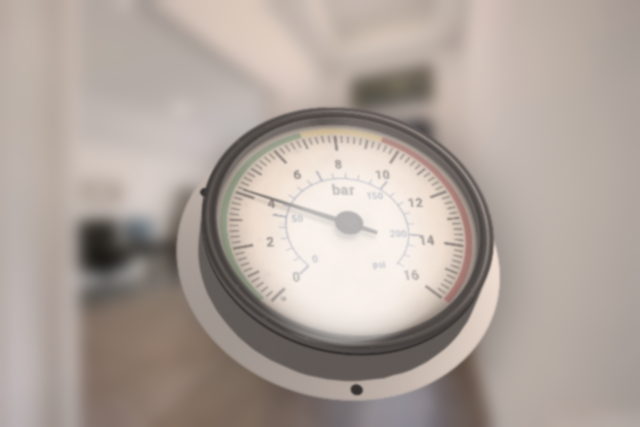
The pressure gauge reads 4
